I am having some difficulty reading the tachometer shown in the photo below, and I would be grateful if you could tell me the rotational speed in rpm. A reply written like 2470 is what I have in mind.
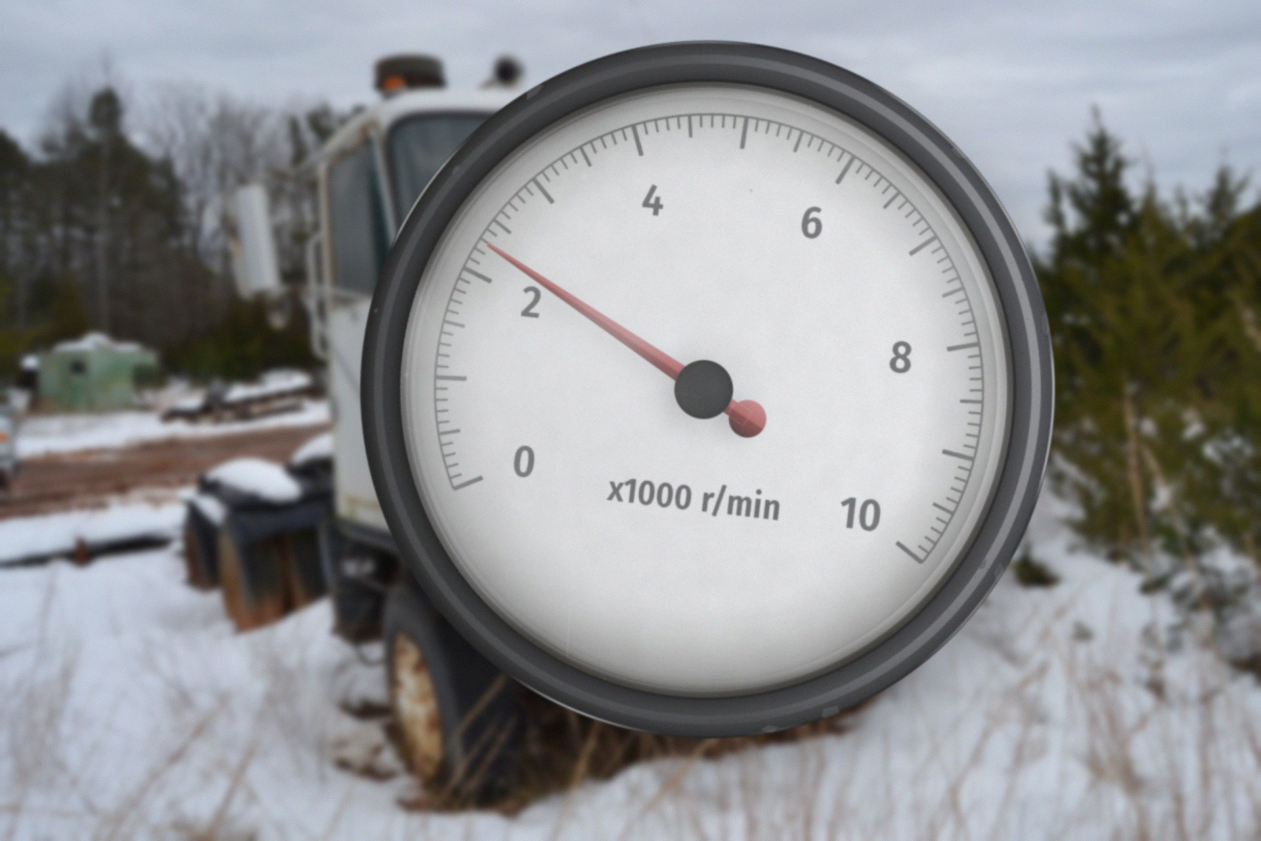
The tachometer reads 2300
